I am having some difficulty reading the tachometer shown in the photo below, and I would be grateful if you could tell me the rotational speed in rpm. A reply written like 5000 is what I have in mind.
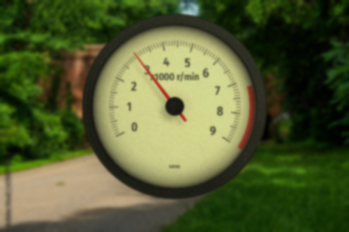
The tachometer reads 3000
